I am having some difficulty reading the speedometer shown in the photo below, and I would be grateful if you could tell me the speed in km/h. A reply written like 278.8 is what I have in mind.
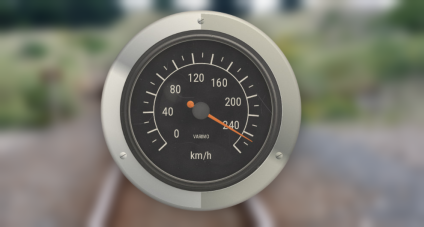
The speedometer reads 245
